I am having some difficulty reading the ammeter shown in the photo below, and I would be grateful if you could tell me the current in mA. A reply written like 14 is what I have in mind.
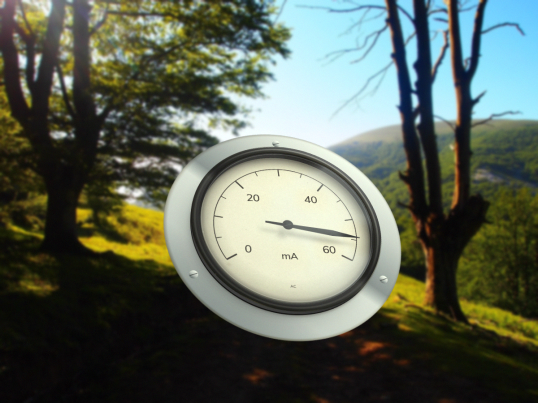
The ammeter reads 55
